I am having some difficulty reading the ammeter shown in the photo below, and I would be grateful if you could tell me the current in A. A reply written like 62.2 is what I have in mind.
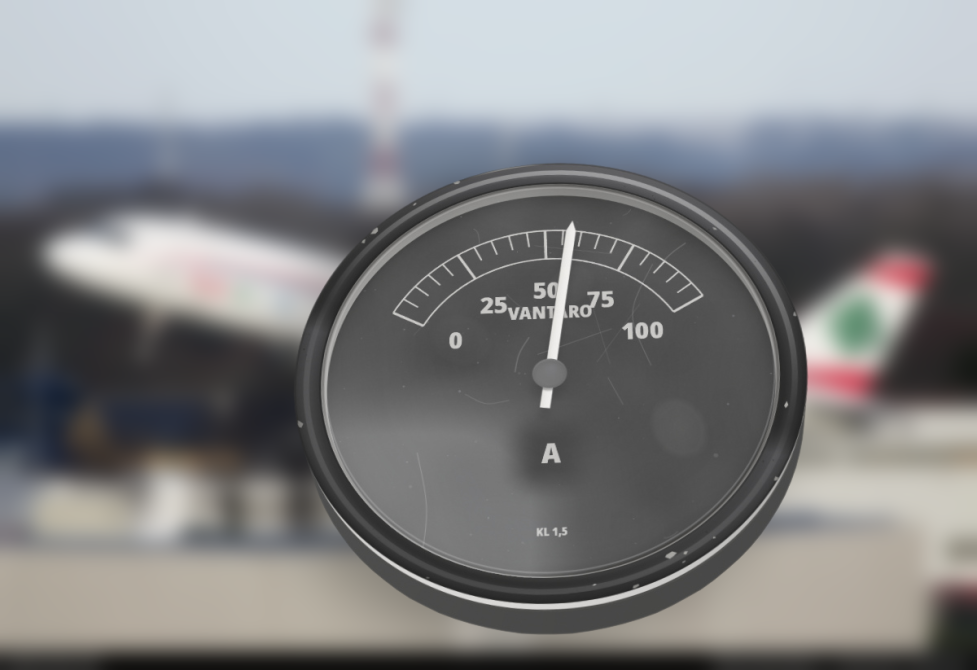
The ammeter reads 57.5
